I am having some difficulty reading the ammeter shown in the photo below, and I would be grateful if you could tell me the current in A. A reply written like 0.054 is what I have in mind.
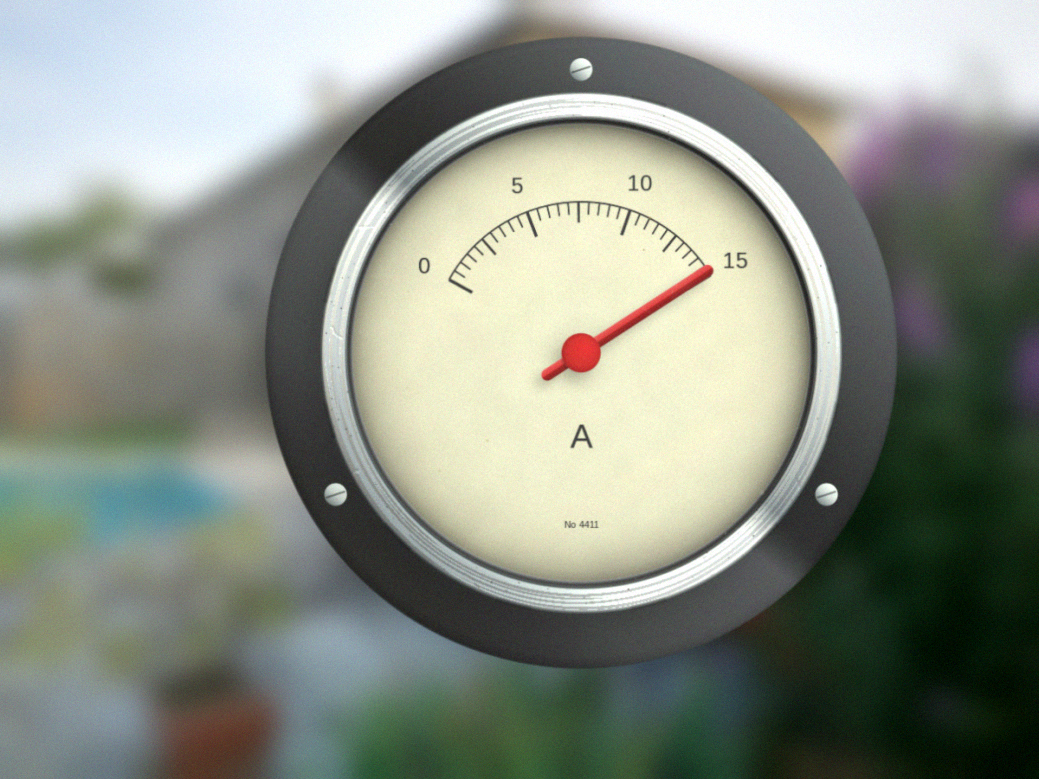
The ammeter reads 14.75
